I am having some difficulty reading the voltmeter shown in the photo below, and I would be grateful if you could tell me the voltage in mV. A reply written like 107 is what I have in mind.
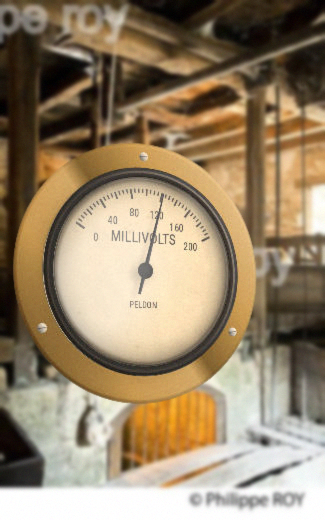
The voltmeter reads 120
